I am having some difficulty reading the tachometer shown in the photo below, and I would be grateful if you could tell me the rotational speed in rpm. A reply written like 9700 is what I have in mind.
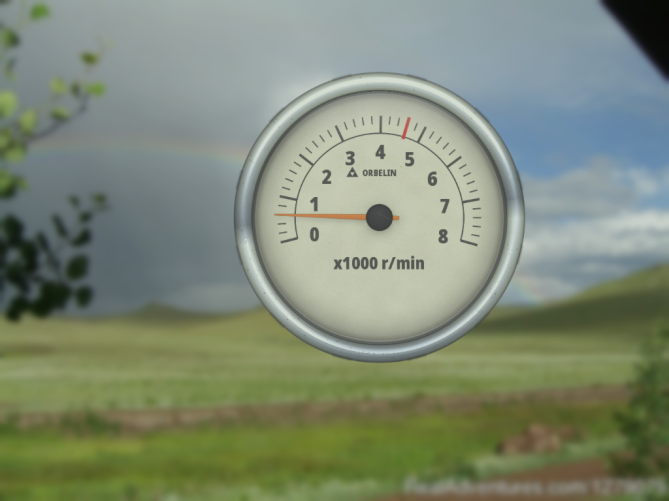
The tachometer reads 600
